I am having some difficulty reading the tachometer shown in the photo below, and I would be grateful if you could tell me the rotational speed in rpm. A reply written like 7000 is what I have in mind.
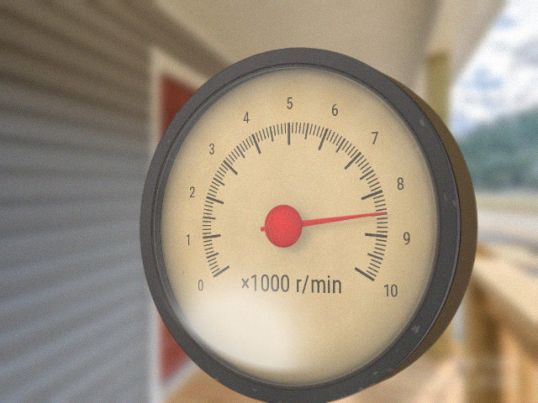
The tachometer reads 8500
